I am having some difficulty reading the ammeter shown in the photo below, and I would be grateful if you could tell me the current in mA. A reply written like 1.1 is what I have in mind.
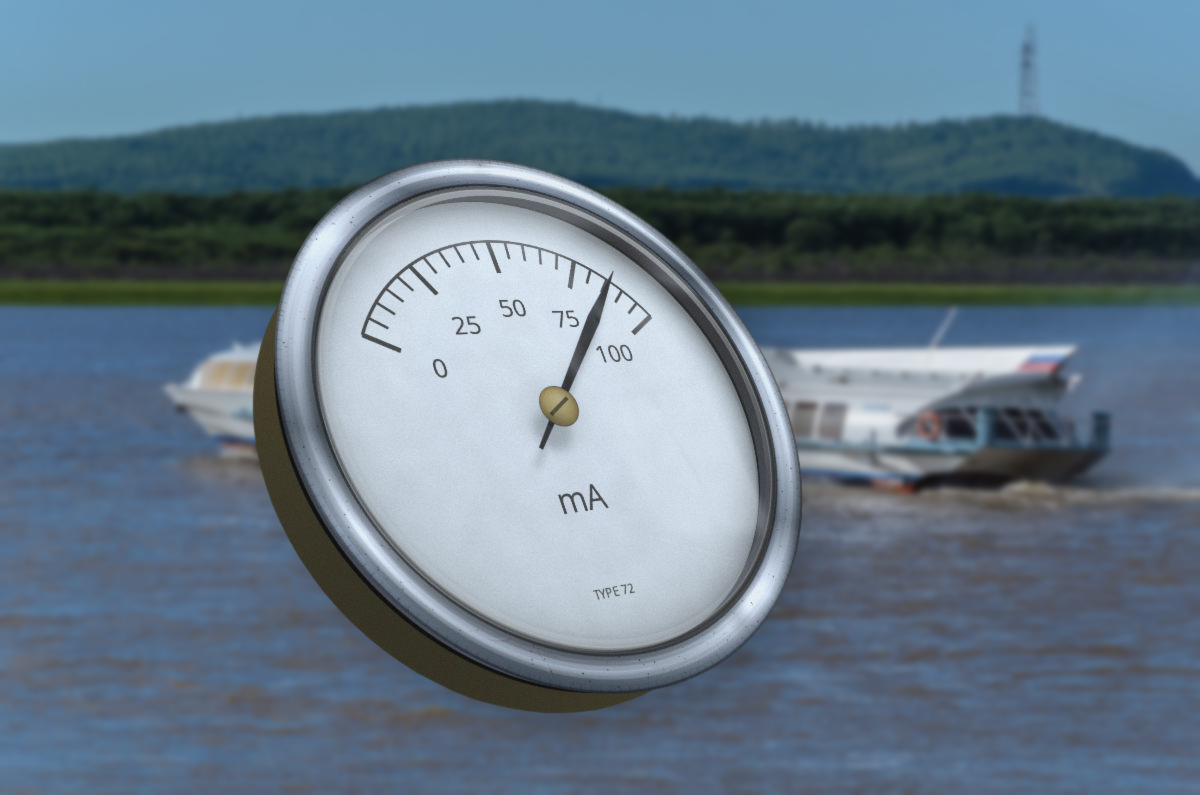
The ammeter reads 85
